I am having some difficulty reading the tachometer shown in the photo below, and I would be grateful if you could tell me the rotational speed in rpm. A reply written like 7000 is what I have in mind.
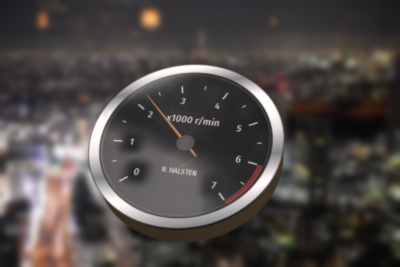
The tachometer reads 2250
